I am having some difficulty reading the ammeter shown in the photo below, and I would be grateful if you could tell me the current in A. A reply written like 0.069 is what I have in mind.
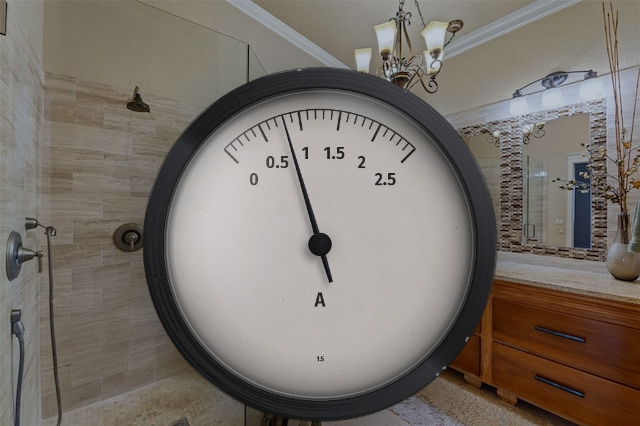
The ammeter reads 0.8
